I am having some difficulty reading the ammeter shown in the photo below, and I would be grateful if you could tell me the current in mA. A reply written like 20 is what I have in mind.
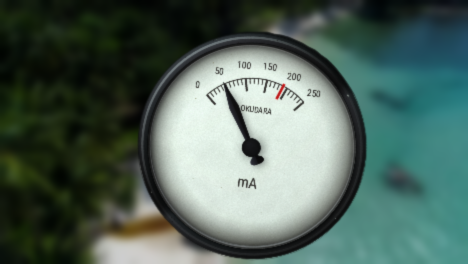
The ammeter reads 50
